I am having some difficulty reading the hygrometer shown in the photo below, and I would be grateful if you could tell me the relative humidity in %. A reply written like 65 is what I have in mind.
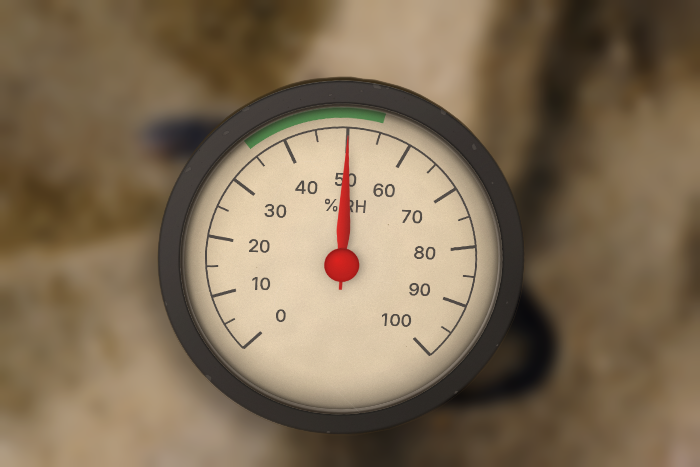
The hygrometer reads 50
